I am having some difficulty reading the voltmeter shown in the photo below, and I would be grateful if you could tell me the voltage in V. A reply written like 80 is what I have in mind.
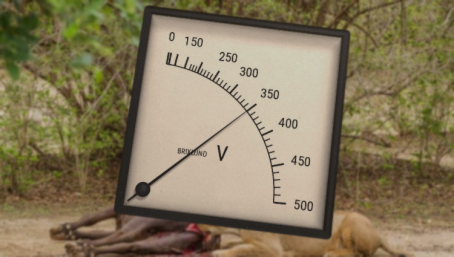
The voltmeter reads 350
